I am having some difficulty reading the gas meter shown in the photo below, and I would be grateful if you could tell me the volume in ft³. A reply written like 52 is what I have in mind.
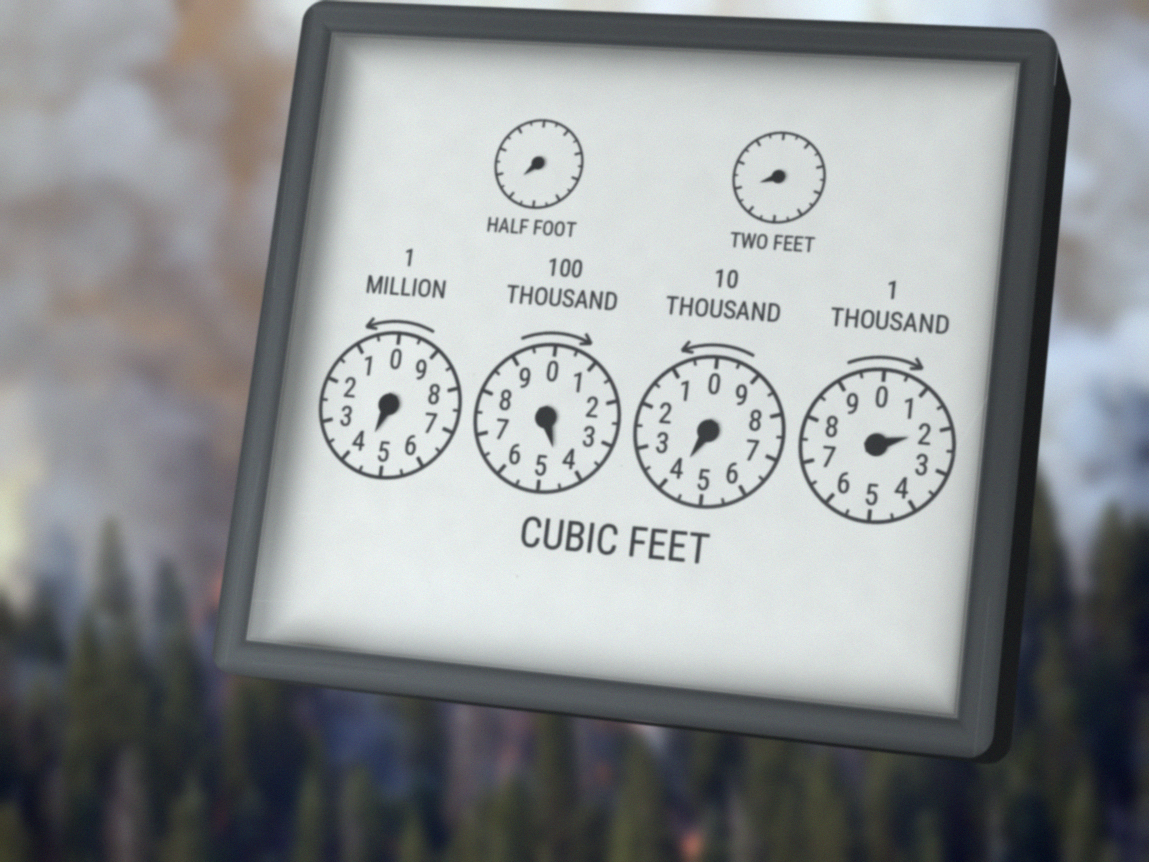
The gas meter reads 444200
